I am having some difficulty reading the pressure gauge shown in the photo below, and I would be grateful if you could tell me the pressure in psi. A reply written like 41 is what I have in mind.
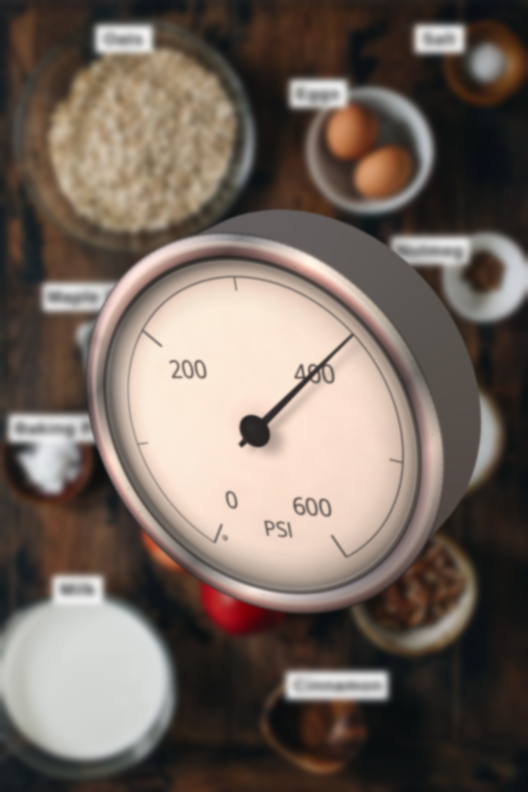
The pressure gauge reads 400
